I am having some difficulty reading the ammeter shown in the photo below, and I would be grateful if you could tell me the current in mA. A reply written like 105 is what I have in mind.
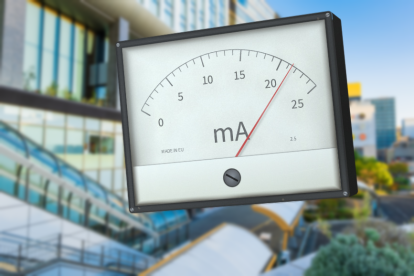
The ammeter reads 21.5
